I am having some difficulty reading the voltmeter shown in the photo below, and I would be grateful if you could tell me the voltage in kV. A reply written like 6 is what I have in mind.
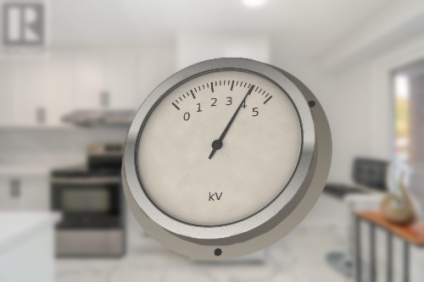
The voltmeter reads 4
